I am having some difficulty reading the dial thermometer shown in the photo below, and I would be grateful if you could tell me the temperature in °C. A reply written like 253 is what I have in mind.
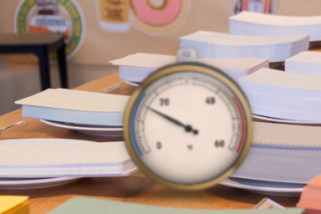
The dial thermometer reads 15
